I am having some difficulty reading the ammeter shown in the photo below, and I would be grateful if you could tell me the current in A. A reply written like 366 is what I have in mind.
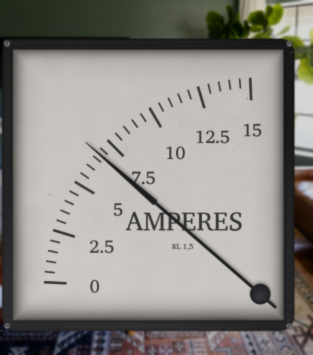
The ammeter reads 6.75
